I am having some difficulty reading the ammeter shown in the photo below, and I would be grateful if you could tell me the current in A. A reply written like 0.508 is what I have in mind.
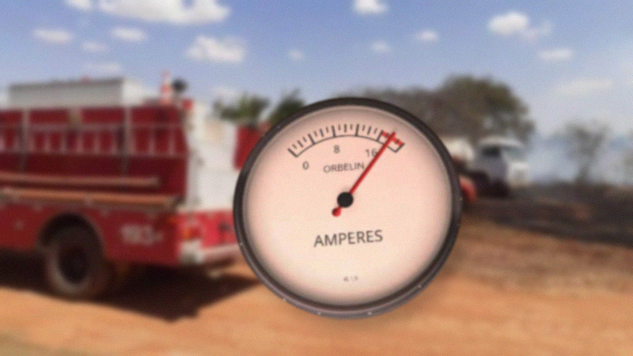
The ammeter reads 18
